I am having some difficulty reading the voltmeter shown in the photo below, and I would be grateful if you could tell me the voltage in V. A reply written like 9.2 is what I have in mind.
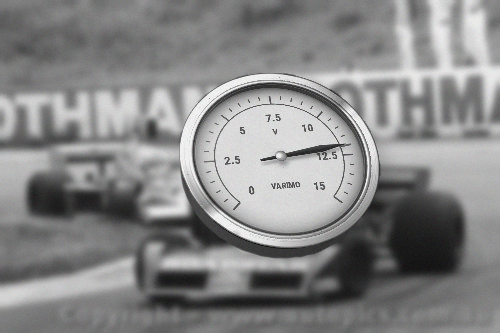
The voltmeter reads 12
